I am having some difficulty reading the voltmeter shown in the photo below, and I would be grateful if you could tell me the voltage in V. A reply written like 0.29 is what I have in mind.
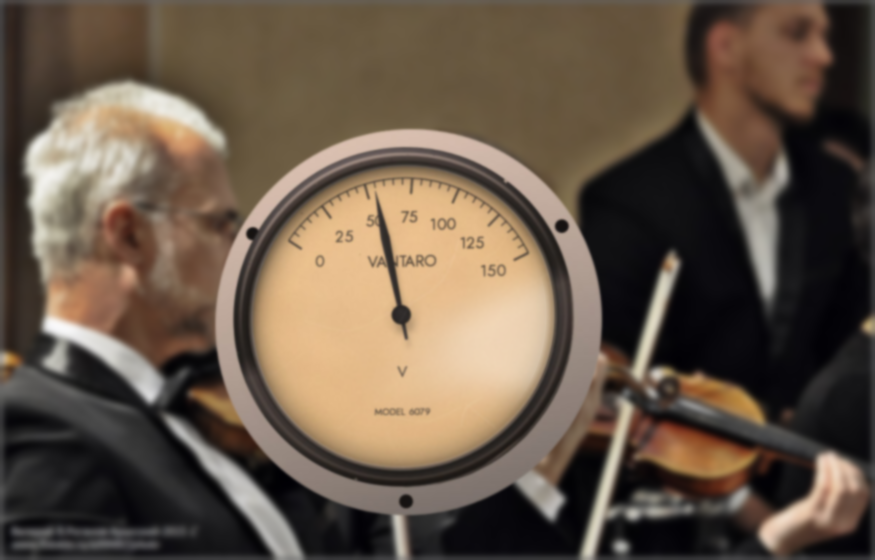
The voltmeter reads 55
